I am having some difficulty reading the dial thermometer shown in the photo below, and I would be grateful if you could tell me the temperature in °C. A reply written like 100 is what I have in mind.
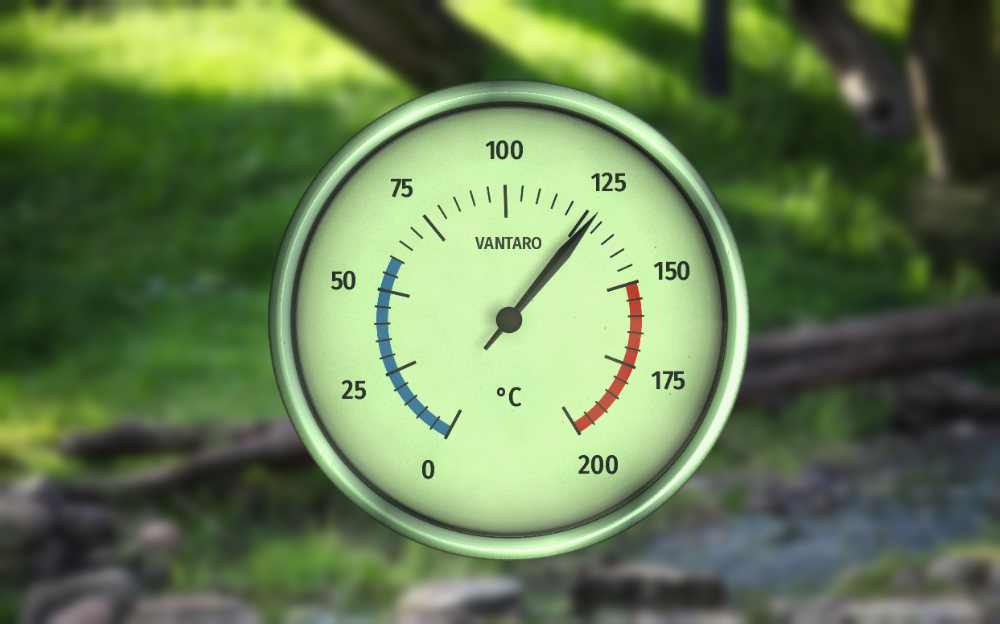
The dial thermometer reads 127.5
